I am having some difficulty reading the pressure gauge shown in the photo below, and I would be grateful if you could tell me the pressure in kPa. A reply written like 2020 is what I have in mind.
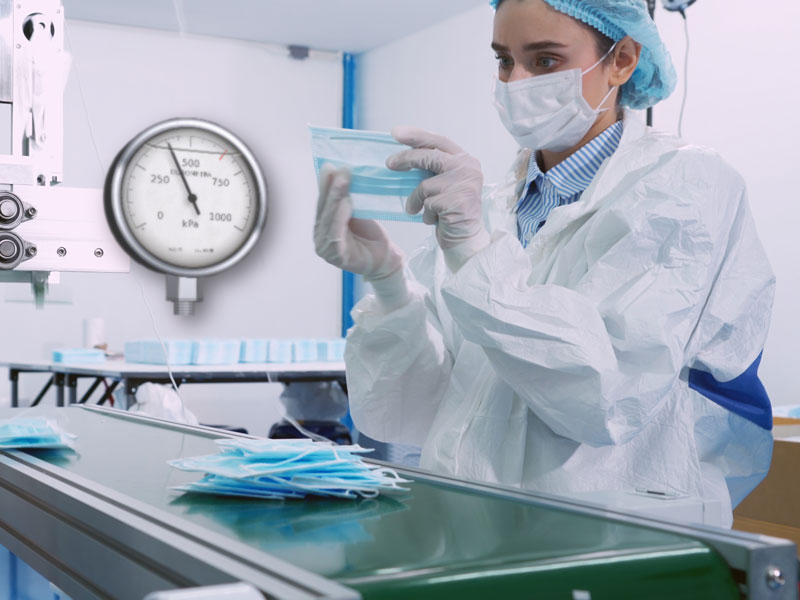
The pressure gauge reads 400
